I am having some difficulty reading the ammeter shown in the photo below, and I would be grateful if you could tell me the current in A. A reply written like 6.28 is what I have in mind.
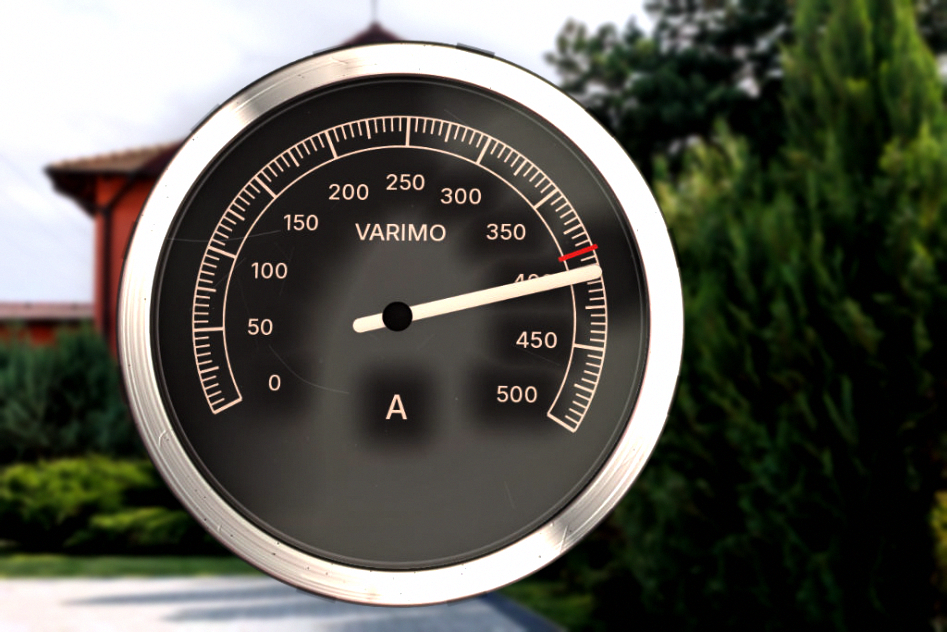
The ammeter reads 405
